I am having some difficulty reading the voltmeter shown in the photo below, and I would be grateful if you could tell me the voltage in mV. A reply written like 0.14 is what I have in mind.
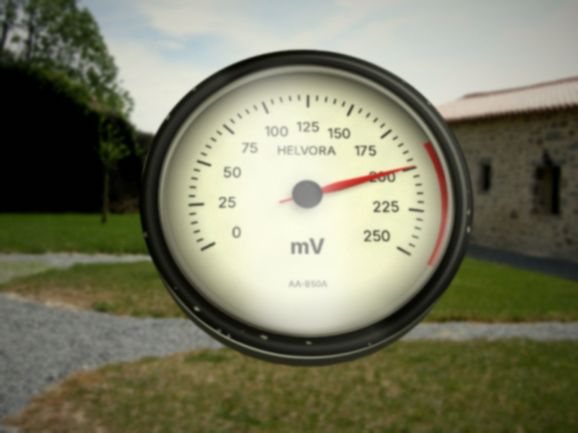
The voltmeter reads 200
